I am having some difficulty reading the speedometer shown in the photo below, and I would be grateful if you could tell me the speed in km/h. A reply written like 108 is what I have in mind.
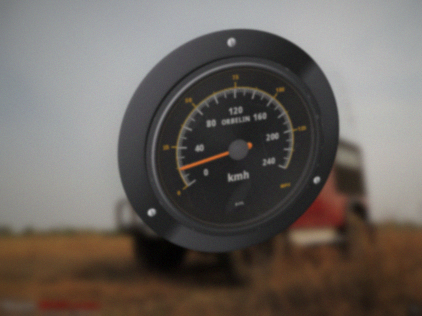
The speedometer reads 20
